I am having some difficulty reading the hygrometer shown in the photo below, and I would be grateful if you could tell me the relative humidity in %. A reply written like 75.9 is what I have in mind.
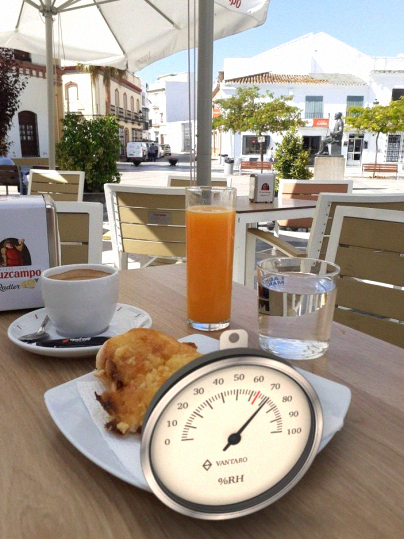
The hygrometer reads 70
